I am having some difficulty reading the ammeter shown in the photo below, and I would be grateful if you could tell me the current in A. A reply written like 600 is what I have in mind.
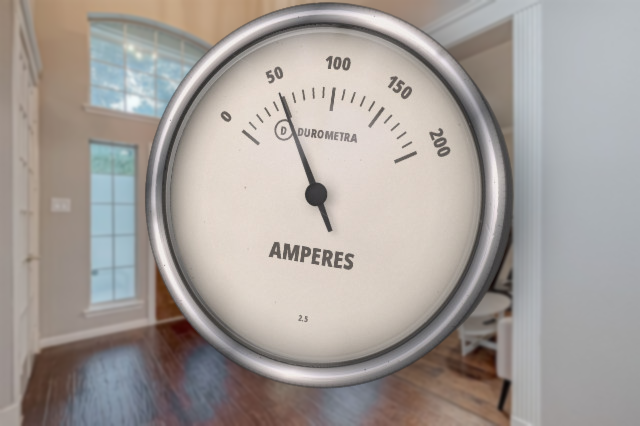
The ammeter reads 50
